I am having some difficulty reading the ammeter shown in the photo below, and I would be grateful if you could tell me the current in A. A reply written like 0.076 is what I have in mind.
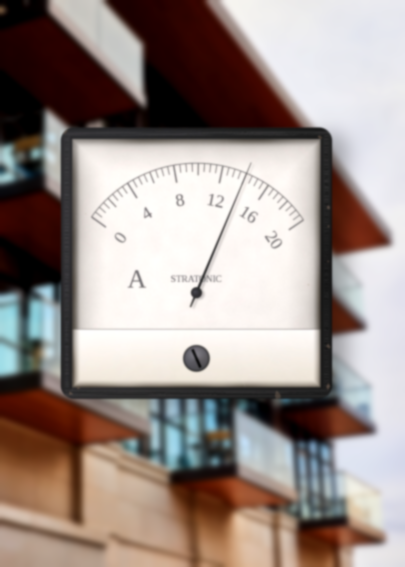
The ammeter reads 14
